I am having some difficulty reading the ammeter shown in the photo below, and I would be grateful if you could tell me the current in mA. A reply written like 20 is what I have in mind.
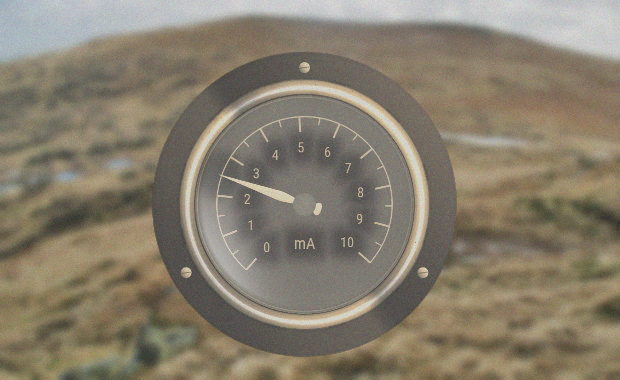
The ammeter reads 2.5
